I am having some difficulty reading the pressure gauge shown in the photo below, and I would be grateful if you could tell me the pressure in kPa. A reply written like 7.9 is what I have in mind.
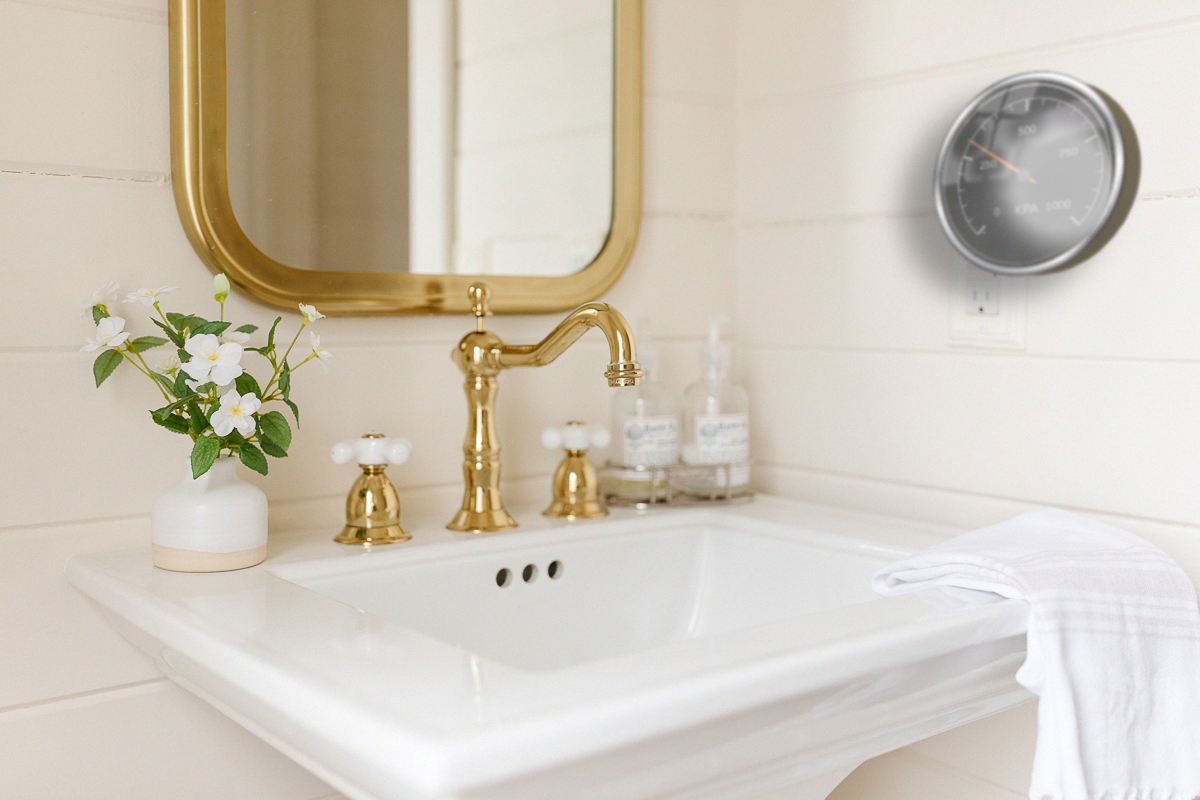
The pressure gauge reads 300
